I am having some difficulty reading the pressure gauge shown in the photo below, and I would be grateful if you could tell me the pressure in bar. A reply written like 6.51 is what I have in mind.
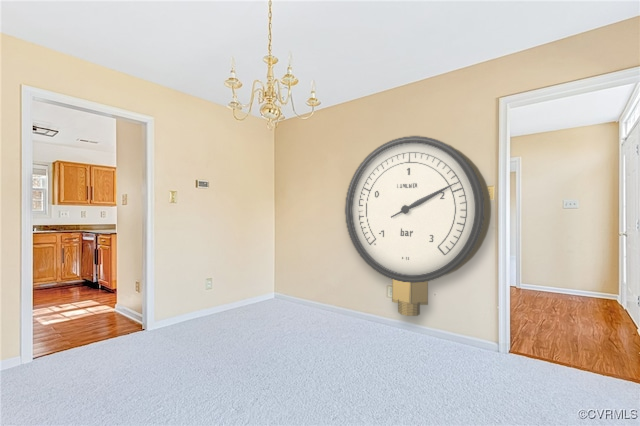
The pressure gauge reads 1.9
